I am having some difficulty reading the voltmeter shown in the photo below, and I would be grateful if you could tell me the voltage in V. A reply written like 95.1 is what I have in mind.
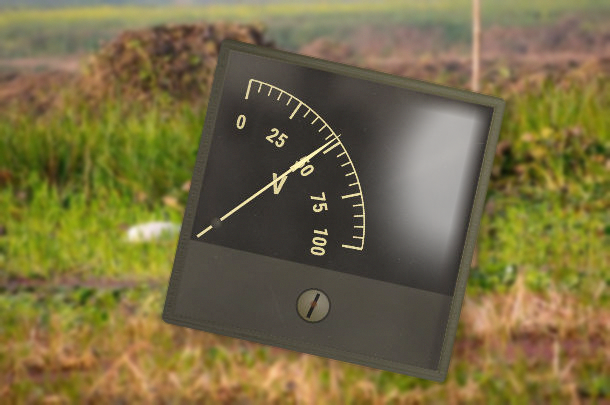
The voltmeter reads 47.5
